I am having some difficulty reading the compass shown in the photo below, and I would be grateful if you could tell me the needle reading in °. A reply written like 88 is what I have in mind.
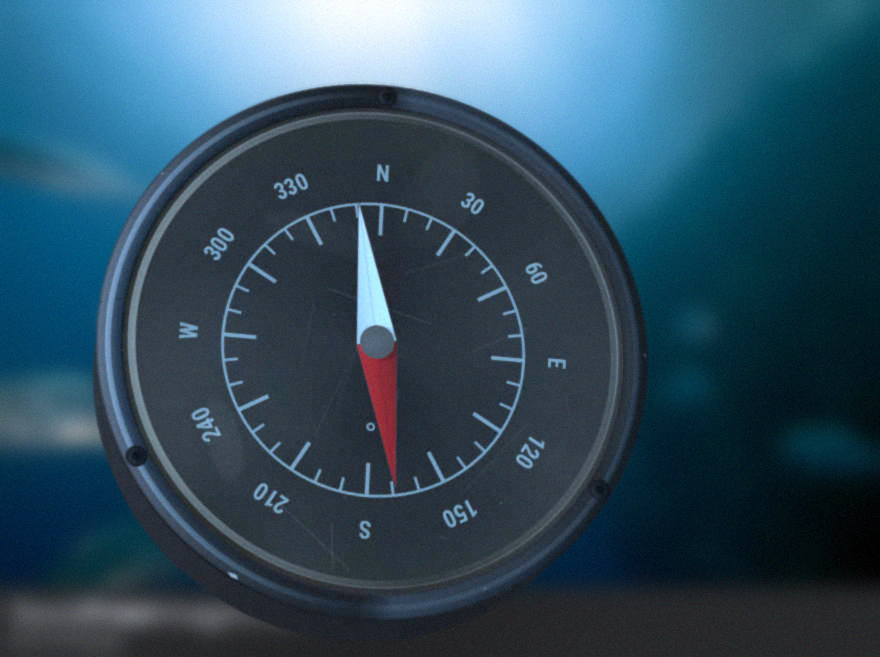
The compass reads 170
